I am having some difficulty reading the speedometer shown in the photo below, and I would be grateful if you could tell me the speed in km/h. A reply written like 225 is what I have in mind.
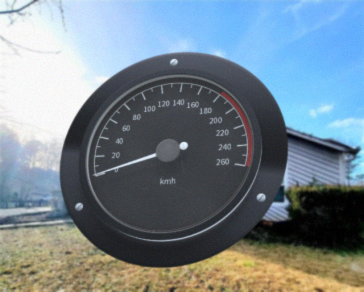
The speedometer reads 0
